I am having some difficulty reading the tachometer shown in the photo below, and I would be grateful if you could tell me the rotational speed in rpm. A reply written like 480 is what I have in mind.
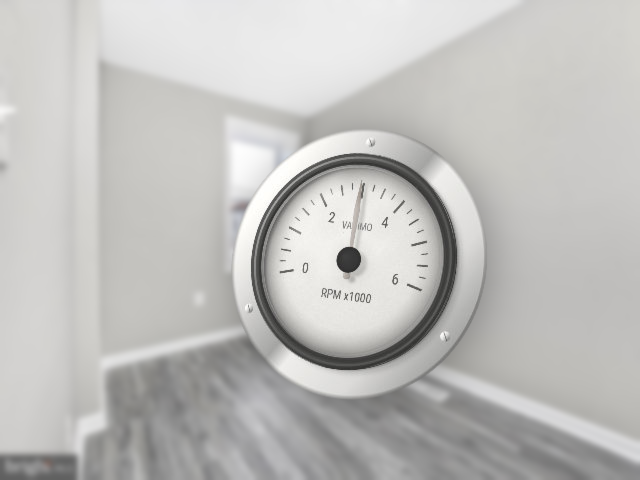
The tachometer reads 3000
